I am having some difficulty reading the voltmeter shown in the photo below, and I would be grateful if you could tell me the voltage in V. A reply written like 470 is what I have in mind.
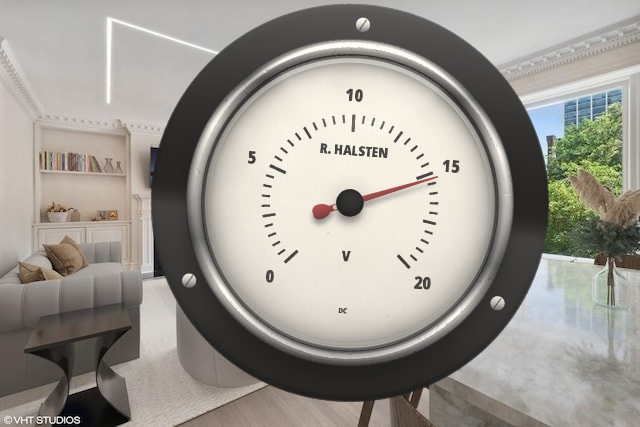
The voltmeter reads 15.25
